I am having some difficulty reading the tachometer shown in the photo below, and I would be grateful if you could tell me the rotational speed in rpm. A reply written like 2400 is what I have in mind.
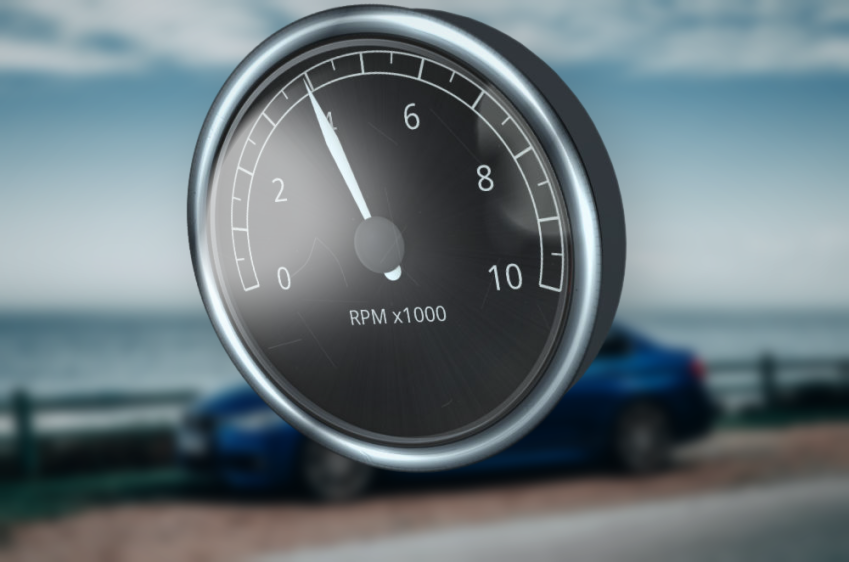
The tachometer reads 4000
